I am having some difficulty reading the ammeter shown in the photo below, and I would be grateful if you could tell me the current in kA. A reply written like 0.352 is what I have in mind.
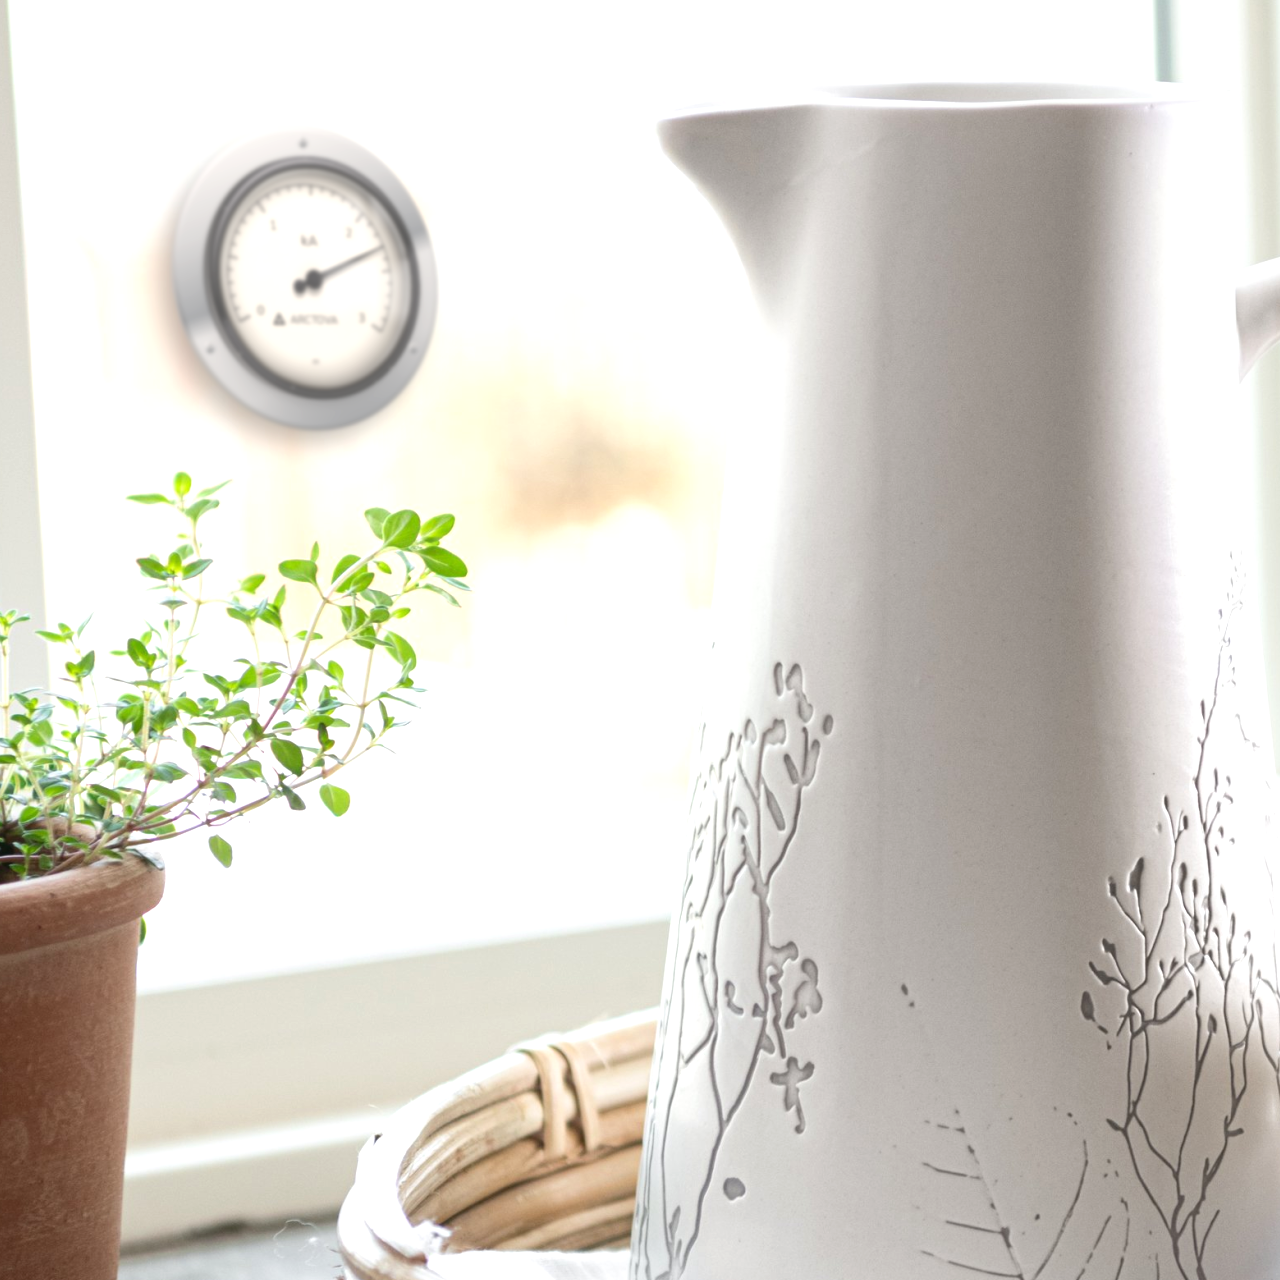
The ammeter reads 2.3
